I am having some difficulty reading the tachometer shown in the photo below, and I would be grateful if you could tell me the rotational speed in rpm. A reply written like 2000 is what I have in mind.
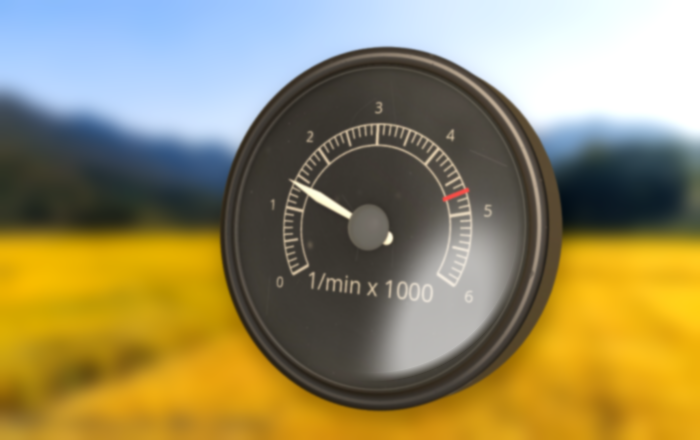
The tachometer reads 1400
